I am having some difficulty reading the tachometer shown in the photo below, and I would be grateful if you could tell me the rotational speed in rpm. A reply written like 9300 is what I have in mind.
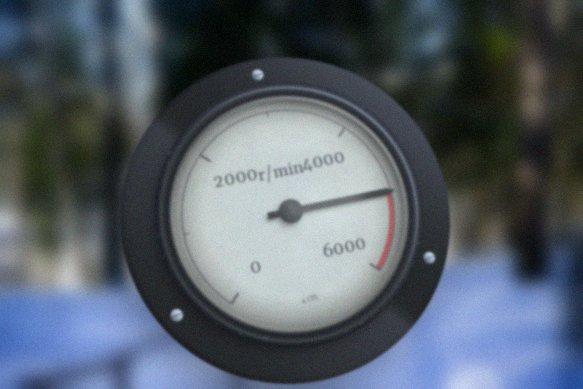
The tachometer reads 5000
